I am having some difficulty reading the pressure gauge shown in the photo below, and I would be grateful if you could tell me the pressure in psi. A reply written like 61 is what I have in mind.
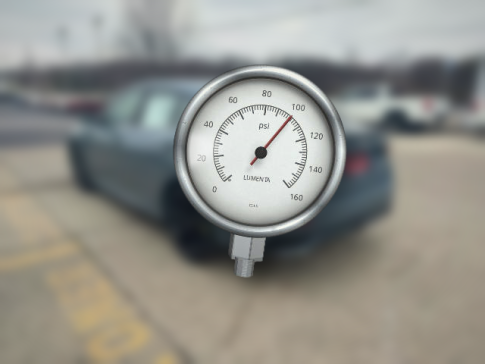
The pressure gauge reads 100
